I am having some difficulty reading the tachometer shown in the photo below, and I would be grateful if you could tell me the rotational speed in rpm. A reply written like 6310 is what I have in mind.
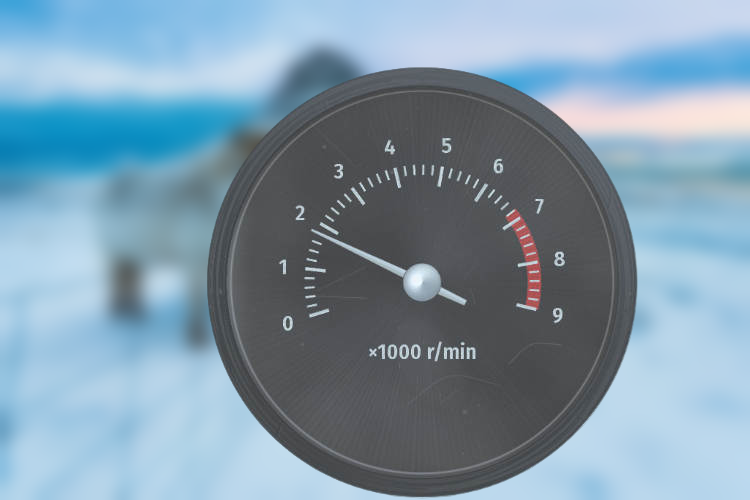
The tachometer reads 1800
